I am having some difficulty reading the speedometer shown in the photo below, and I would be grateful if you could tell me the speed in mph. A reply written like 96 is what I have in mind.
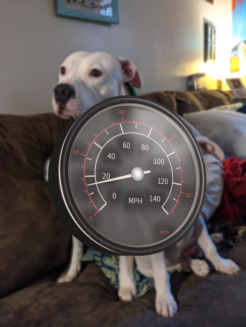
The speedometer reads 15
